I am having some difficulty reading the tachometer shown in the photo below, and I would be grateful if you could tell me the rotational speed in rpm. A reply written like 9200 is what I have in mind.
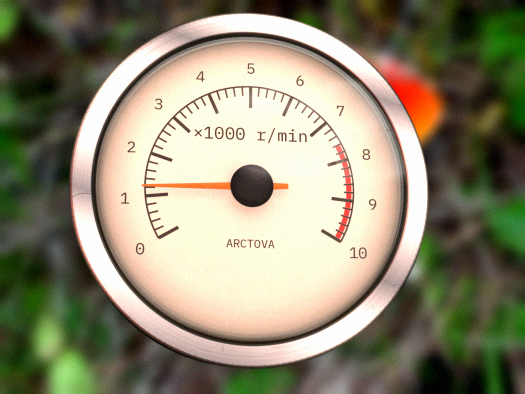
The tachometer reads 1200
